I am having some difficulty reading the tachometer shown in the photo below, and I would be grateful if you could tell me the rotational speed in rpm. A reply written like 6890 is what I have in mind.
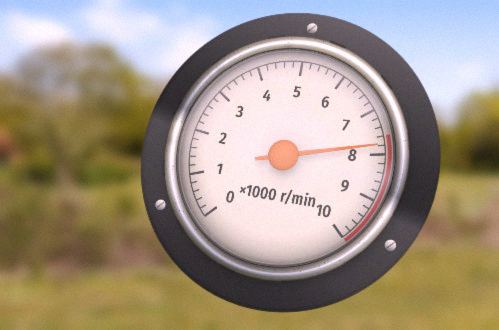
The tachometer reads 7800
